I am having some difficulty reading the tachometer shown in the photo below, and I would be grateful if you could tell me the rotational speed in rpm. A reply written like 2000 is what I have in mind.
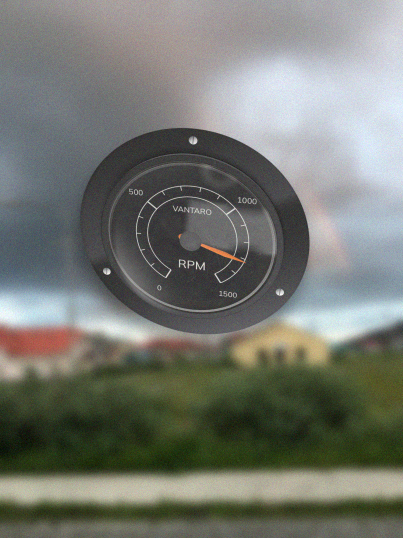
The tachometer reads 1300
